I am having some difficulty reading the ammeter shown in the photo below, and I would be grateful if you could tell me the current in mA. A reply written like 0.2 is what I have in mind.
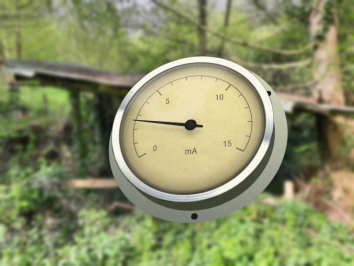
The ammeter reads 2.5
